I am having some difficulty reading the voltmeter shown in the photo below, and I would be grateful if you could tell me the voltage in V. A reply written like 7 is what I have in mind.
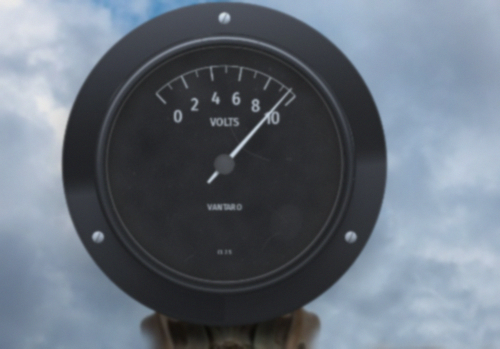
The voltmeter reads 9.5
